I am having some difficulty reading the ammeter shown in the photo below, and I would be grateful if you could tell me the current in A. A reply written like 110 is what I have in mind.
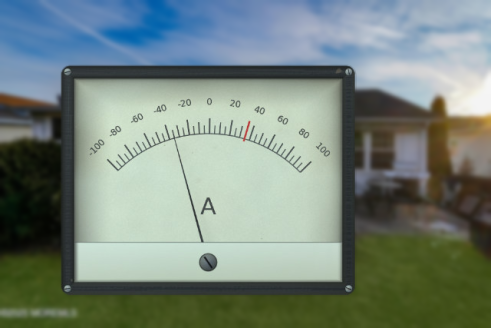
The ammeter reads -35
